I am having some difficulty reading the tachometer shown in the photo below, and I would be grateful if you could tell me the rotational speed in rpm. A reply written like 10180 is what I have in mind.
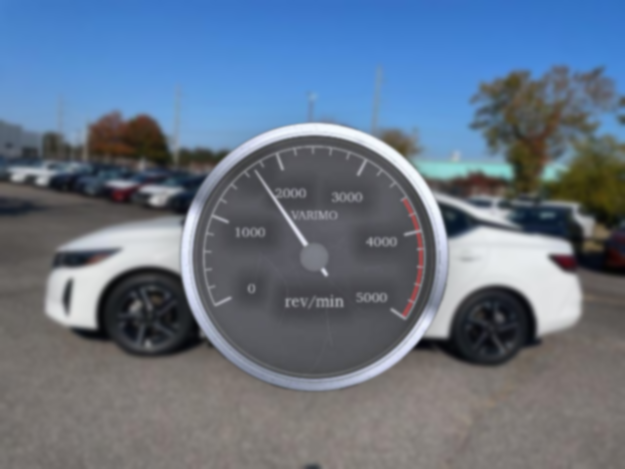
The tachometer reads 1700
